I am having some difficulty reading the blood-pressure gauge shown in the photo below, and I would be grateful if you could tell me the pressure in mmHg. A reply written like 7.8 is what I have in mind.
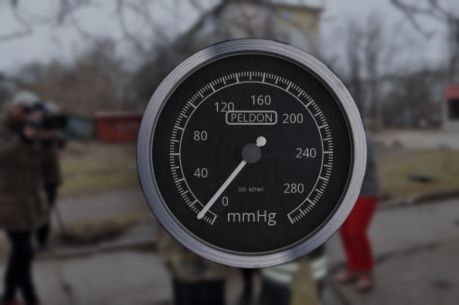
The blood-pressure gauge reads 10
